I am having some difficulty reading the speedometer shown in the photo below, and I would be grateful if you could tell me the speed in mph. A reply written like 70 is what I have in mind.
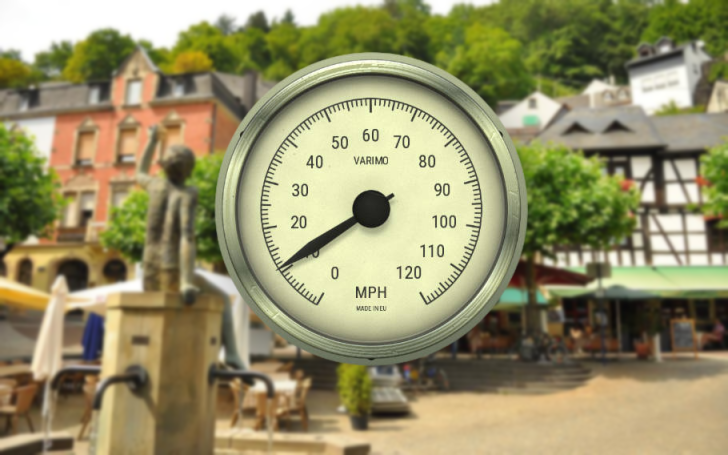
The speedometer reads 11
